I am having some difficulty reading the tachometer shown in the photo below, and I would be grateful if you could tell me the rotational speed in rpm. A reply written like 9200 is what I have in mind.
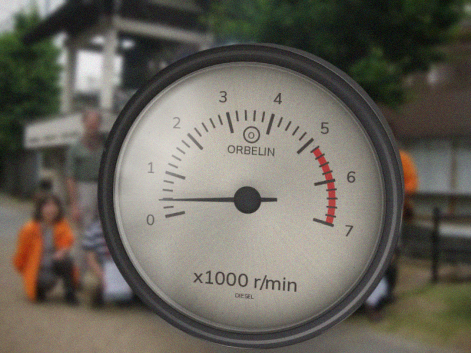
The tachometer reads 400
